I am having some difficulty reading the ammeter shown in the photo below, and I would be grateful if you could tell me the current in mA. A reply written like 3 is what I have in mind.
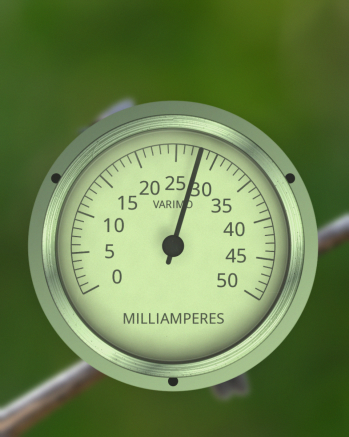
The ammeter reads 28
